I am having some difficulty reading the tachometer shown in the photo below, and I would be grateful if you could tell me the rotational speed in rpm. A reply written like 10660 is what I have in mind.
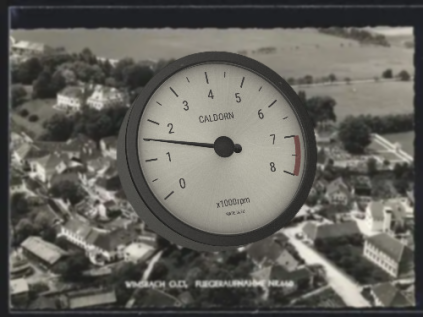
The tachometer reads 1500
